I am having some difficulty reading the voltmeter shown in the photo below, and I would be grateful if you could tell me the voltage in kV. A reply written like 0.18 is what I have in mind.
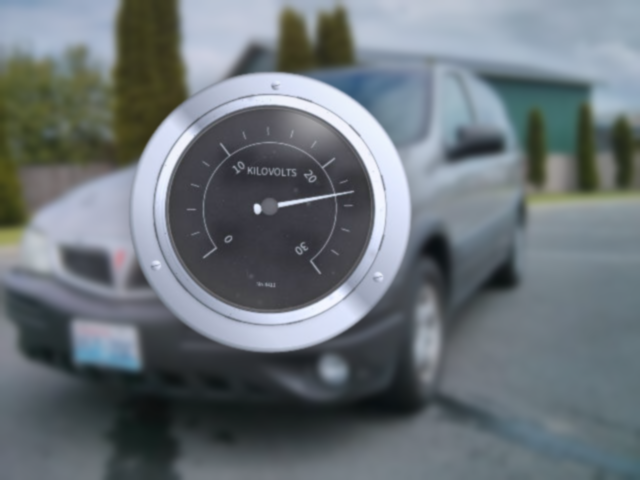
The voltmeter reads 23
